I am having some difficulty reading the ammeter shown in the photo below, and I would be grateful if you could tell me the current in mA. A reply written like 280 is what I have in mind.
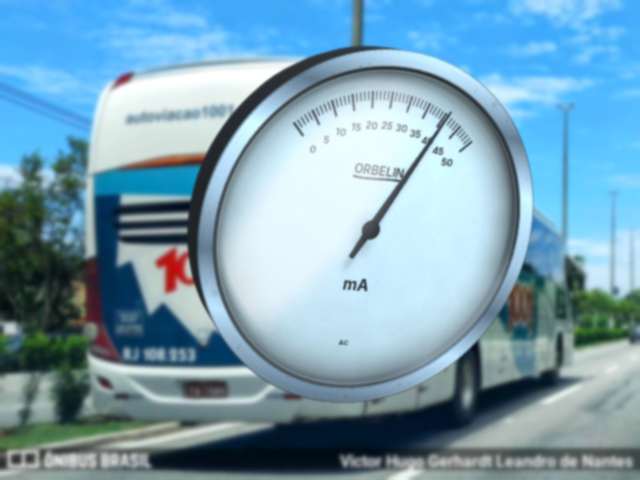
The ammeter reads 40
